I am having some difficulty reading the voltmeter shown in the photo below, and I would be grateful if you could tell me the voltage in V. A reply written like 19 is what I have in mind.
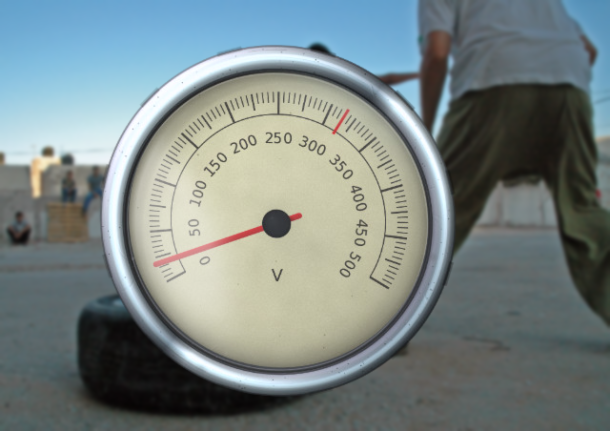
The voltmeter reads 20
